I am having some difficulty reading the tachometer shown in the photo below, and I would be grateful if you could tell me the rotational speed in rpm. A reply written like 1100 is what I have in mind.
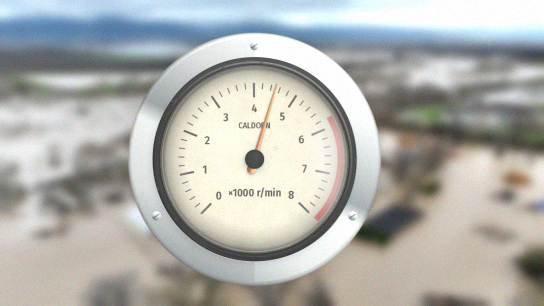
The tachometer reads 4500
